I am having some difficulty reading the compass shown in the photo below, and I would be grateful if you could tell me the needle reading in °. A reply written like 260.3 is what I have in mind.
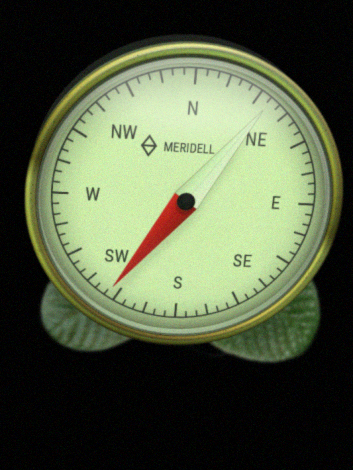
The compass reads 215
